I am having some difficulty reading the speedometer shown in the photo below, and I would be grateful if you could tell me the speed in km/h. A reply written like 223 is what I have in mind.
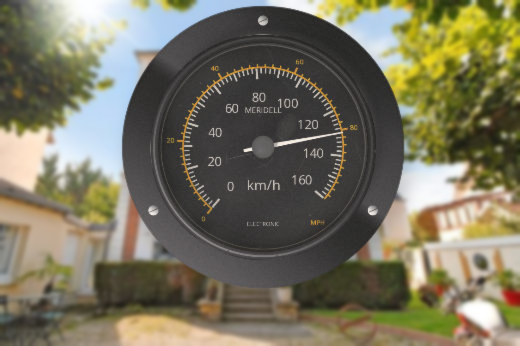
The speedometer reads 130
